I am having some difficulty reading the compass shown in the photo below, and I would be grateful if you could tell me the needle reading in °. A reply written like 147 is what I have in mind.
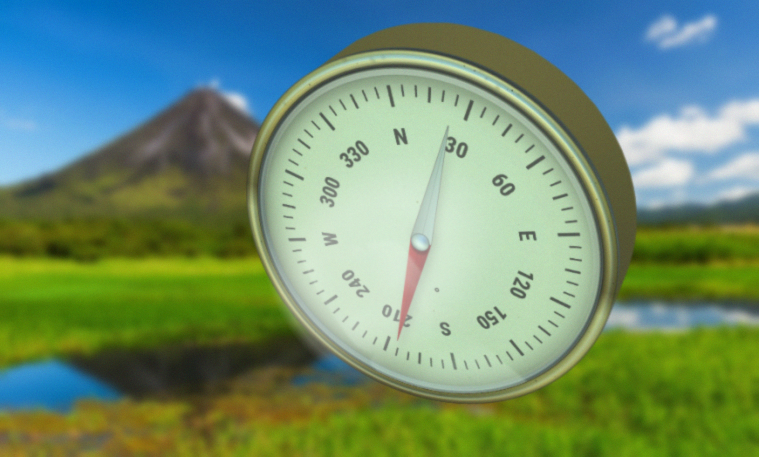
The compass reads 205
